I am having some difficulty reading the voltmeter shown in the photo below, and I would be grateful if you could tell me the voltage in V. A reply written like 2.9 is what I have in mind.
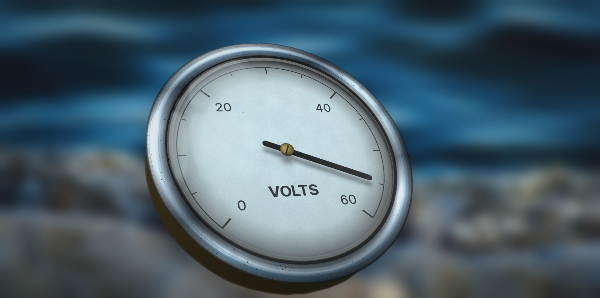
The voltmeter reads 55
